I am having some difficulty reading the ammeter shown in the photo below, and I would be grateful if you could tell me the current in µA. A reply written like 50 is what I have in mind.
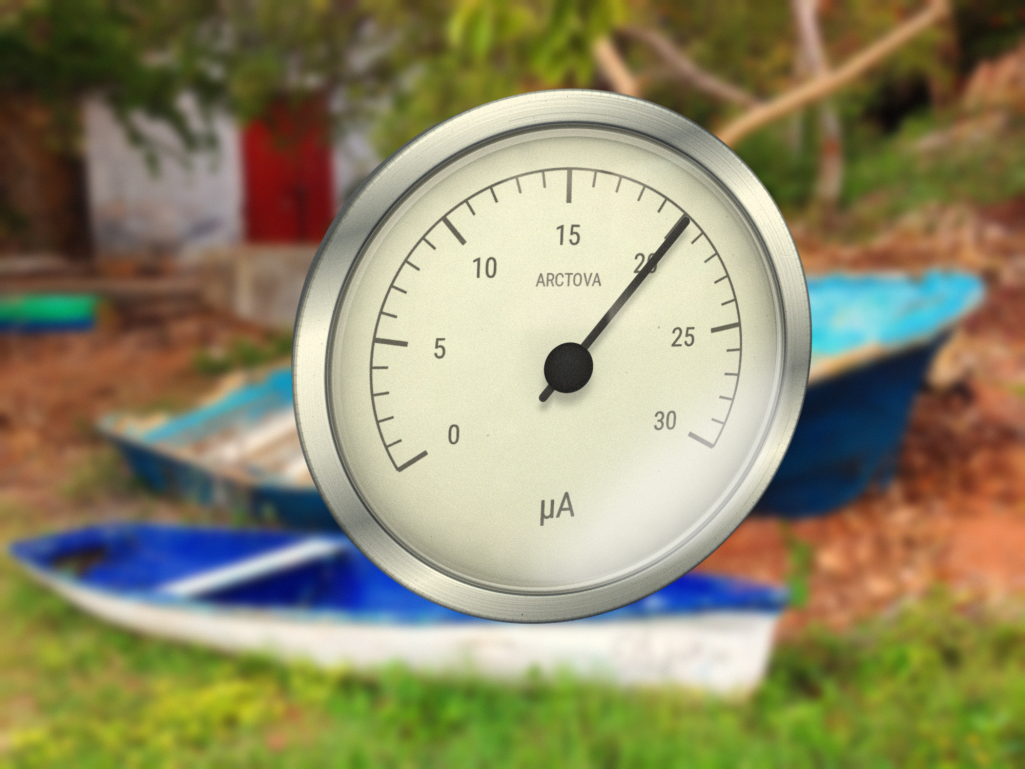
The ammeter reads 20
